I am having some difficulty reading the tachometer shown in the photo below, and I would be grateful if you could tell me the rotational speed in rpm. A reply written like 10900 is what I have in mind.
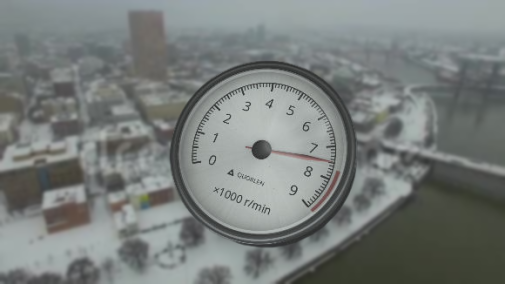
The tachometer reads 7500
